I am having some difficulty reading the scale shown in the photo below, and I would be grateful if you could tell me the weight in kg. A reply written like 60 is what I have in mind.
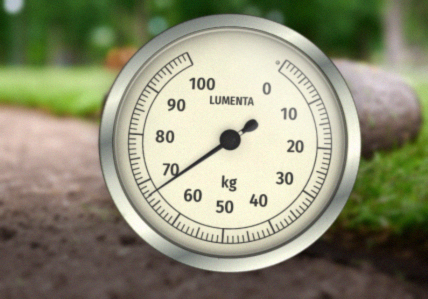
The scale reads 67
